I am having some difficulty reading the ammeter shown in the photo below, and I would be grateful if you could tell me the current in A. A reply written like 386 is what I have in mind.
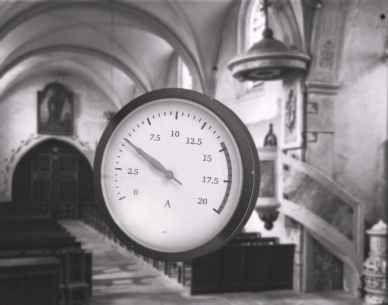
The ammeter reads 5
